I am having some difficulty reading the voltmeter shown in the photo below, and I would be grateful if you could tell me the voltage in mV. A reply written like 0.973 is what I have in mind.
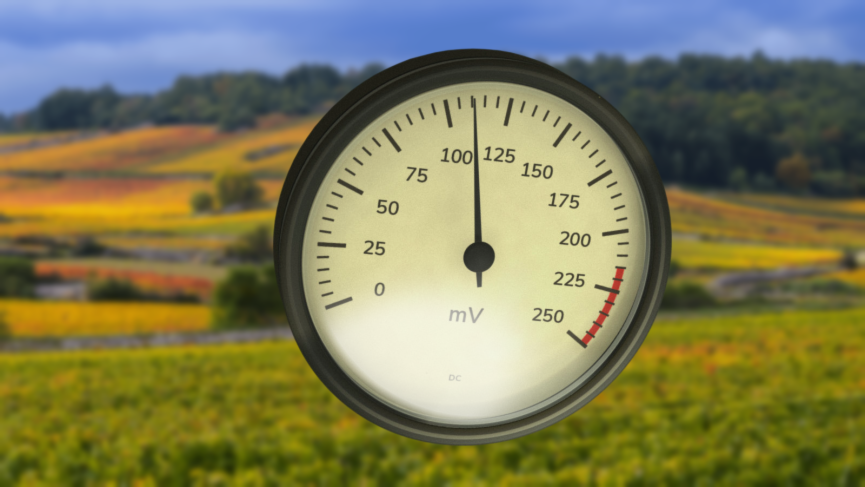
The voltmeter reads 110
